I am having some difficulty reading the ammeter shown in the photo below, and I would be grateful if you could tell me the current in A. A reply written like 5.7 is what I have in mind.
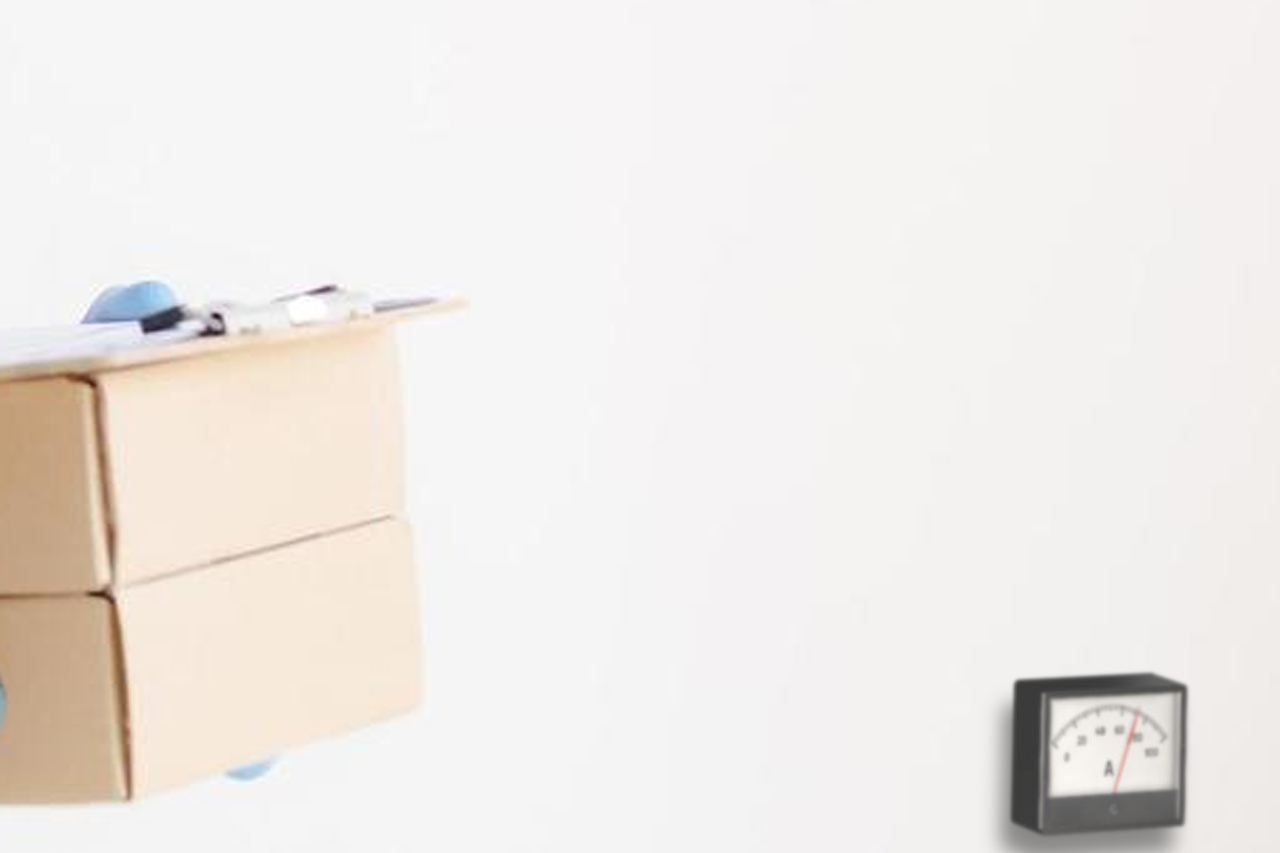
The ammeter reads 70
